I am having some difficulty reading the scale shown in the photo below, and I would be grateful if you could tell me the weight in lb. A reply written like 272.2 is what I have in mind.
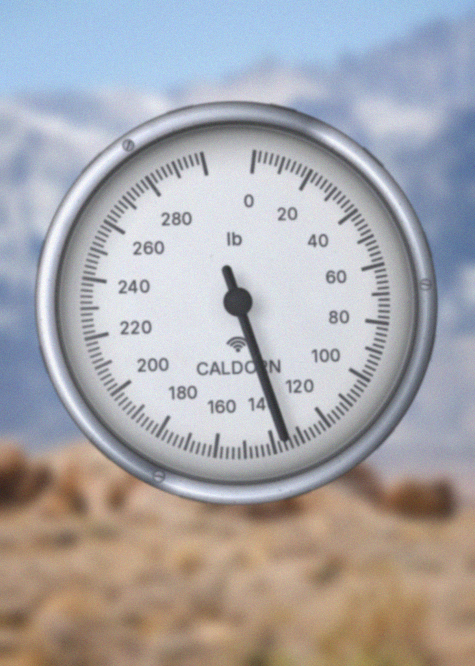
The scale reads 136
